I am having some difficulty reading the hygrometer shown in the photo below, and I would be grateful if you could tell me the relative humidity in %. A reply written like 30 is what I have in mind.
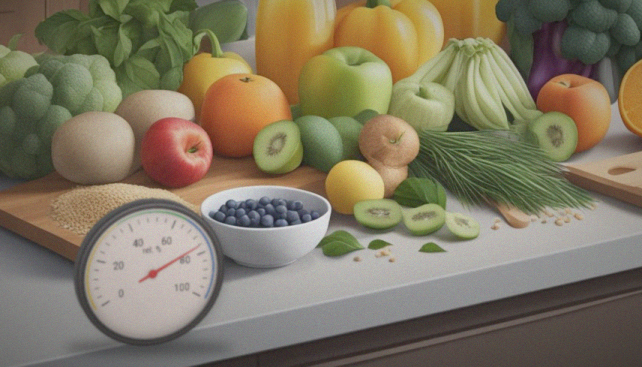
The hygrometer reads 76
